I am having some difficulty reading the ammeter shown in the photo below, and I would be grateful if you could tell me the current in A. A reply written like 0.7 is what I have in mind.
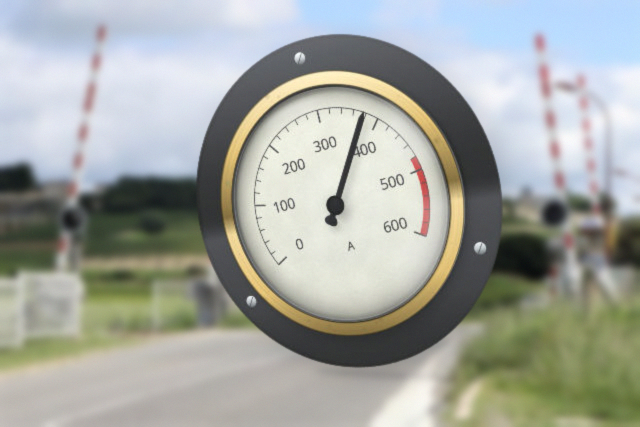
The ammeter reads 380
